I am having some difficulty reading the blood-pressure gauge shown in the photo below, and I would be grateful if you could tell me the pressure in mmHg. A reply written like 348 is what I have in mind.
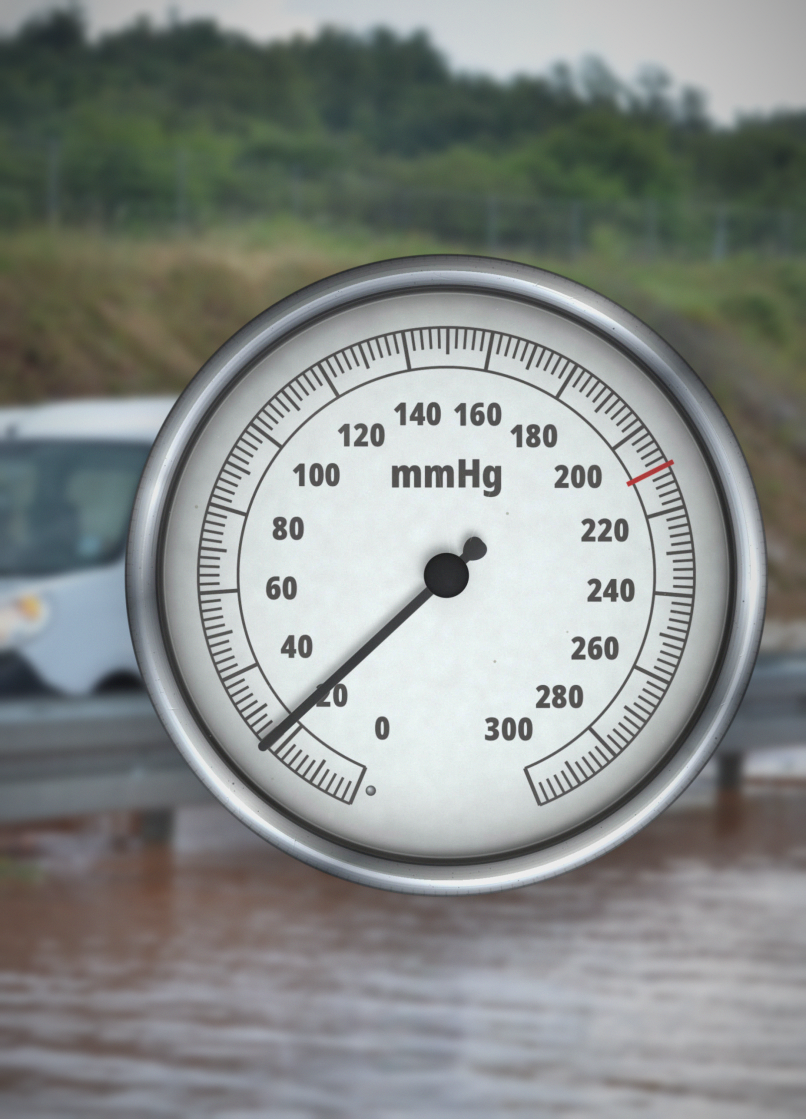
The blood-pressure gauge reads 23
